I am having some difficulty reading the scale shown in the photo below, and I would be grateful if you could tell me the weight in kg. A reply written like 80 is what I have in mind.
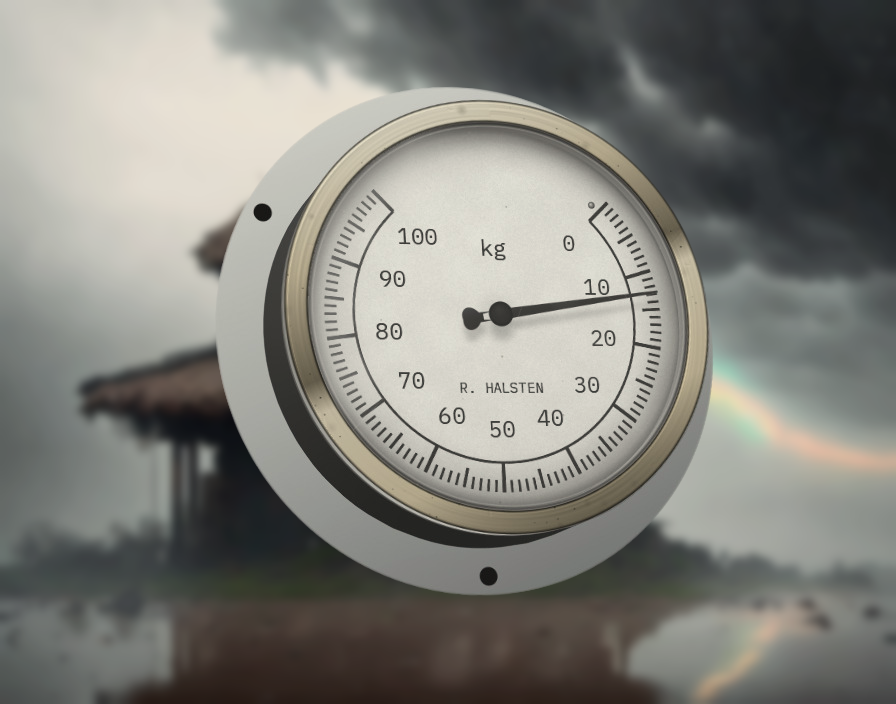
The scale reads 13
